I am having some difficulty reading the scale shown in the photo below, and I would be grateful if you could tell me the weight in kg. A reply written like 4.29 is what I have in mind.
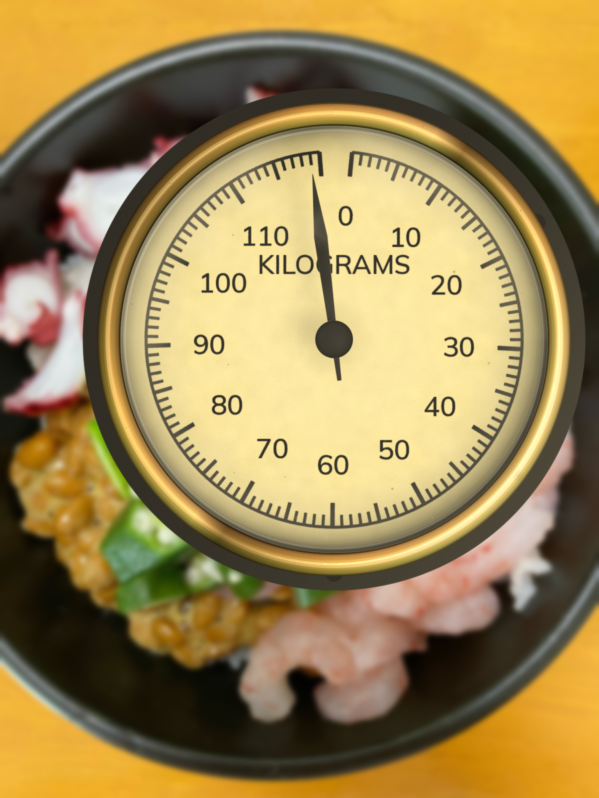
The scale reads 119
